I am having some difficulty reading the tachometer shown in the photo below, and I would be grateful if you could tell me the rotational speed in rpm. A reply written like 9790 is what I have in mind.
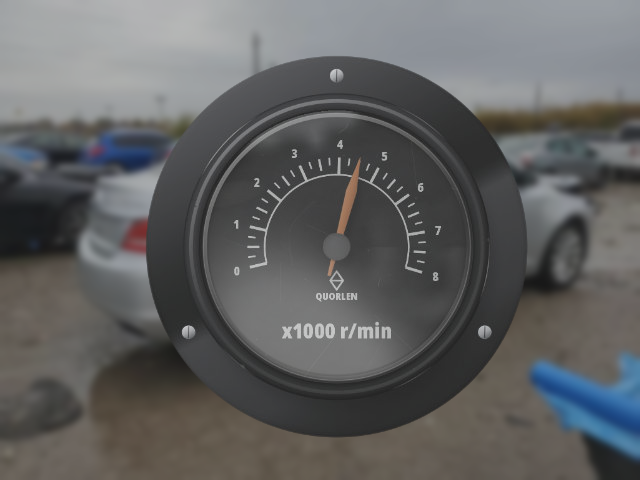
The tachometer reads 4500
